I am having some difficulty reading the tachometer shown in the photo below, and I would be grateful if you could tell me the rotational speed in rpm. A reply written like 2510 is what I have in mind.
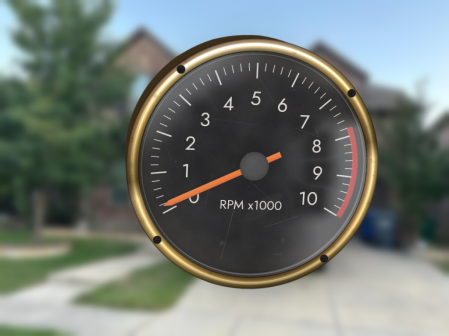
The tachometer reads 200
